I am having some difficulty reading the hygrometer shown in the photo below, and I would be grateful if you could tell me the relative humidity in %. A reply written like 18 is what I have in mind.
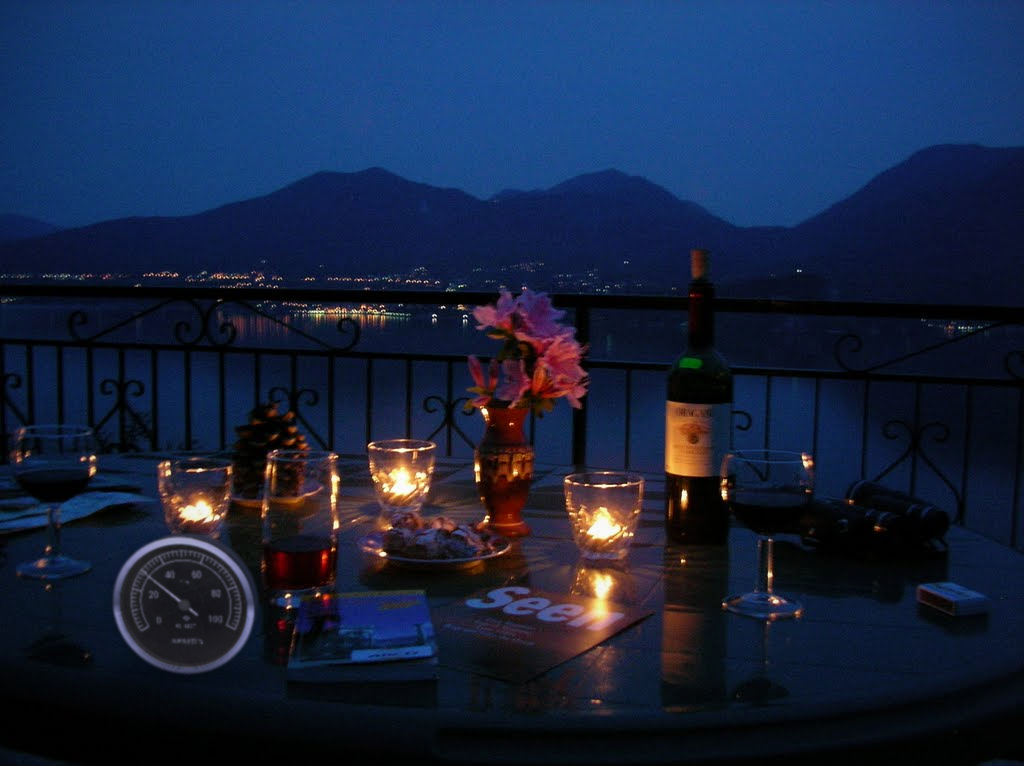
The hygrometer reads 30
